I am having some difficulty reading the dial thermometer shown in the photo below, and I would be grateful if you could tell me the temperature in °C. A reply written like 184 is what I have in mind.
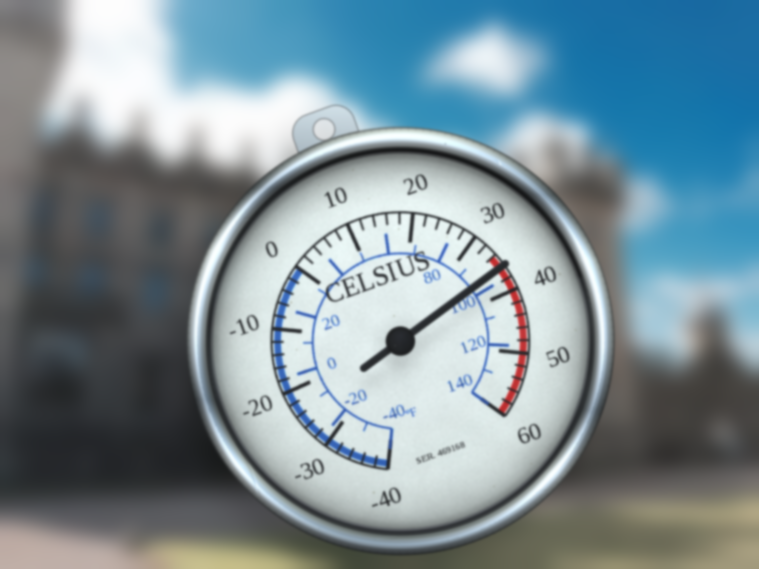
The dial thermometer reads 36
